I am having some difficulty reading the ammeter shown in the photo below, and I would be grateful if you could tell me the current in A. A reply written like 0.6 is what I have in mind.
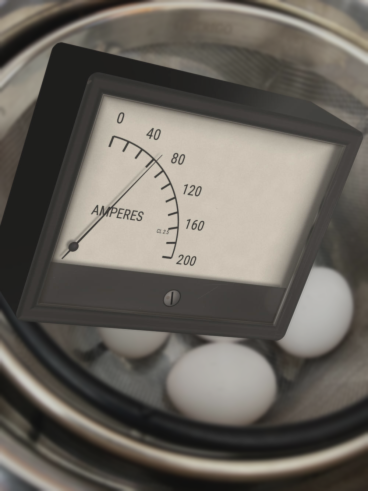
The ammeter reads 60
